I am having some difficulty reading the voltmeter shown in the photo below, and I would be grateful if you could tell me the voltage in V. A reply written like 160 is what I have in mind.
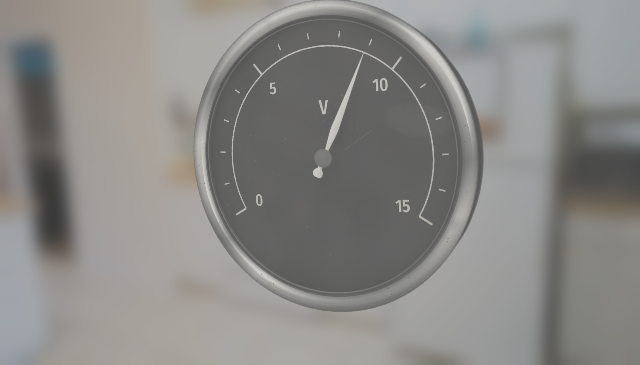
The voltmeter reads 9
